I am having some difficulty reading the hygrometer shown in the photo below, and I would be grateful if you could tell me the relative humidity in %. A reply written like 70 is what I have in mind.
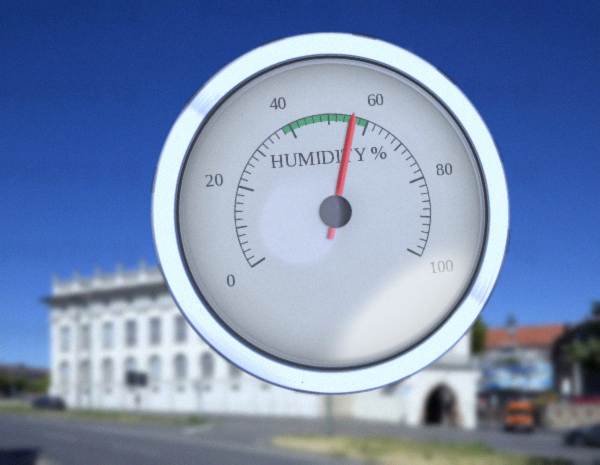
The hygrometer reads 56
